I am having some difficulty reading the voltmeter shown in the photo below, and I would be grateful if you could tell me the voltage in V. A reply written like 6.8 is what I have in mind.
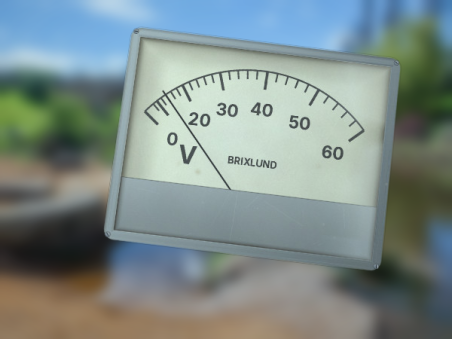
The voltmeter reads 14
